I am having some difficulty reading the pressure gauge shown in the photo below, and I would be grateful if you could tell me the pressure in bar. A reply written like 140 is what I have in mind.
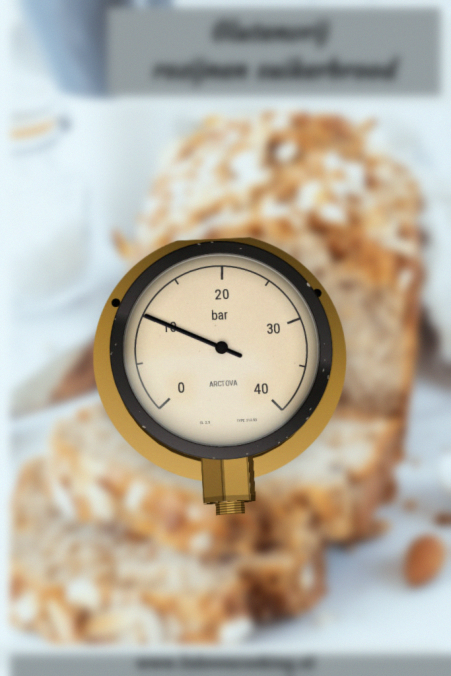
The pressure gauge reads 10
